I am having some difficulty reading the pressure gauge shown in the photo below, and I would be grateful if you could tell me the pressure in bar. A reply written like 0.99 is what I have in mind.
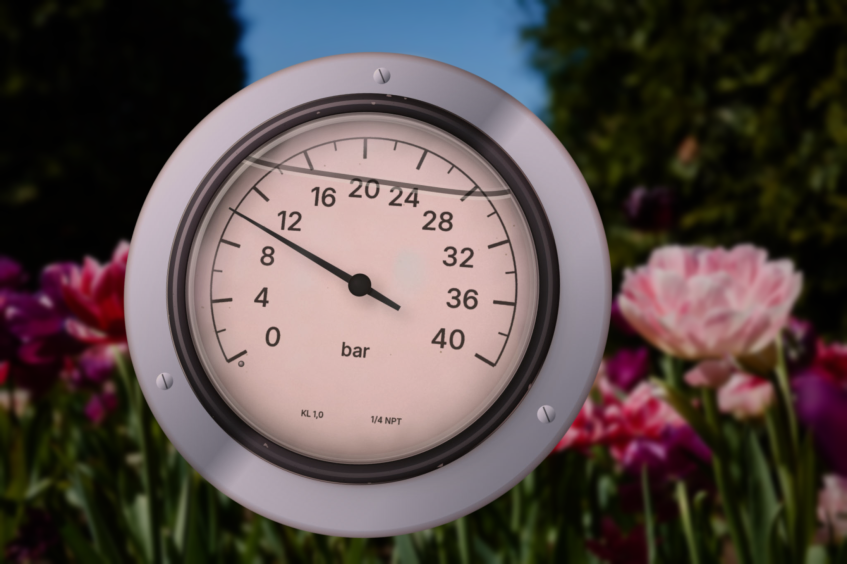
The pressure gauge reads 10
